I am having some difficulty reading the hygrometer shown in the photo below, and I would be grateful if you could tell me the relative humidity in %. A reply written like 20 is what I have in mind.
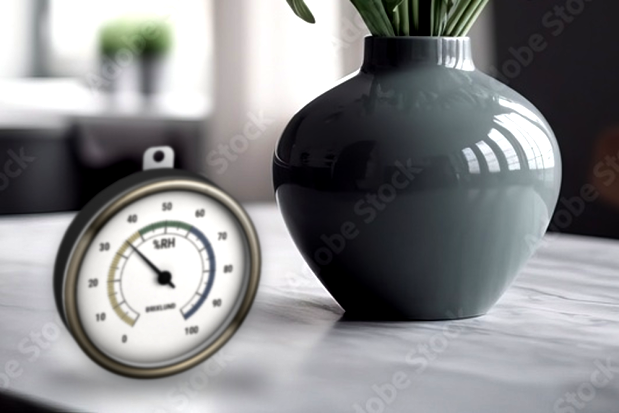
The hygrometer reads 35
